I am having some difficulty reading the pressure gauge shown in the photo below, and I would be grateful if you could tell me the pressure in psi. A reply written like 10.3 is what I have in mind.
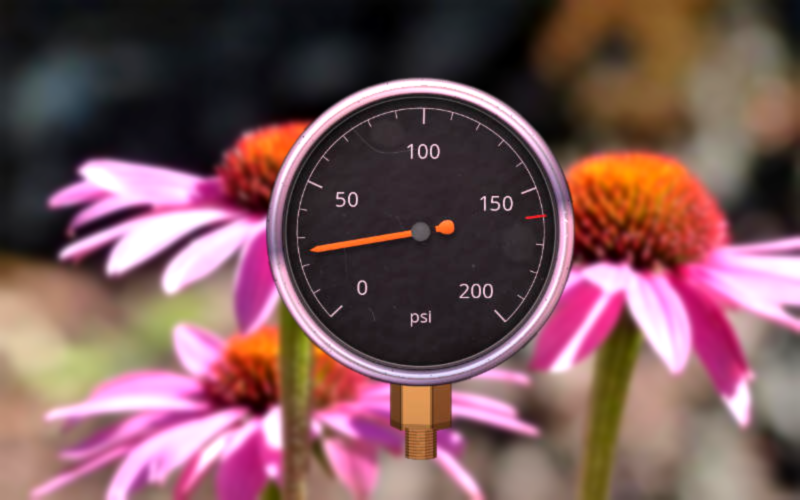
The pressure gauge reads 25
